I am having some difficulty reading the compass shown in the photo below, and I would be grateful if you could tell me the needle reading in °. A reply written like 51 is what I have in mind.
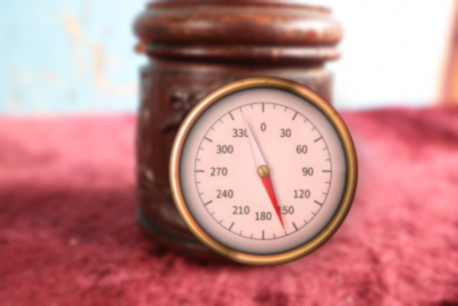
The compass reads 160
